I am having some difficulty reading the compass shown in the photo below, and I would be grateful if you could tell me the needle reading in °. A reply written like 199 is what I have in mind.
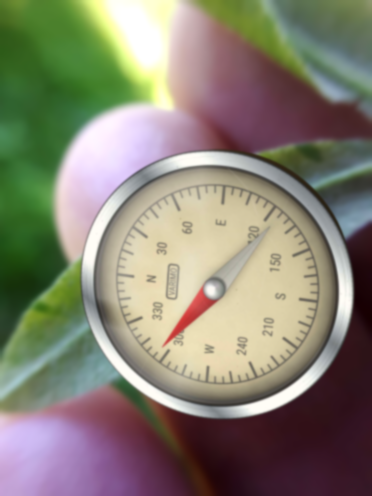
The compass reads 305
